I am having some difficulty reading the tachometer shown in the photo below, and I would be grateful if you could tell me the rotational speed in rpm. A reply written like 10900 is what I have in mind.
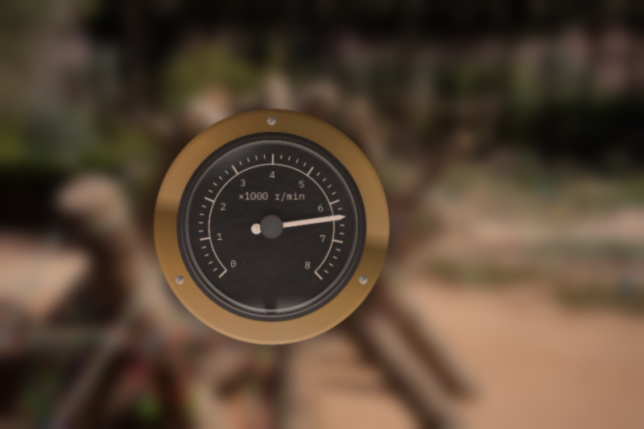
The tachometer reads 6400
